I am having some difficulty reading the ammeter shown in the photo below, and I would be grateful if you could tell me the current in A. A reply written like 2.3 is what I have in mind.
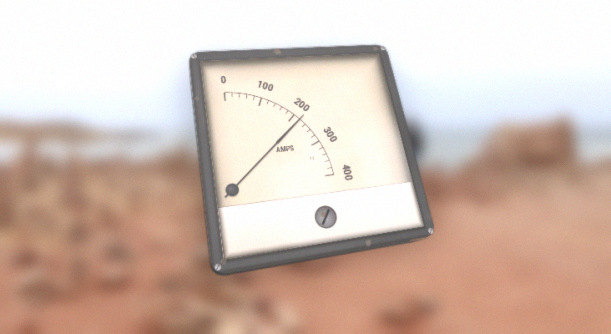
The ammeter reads 220
